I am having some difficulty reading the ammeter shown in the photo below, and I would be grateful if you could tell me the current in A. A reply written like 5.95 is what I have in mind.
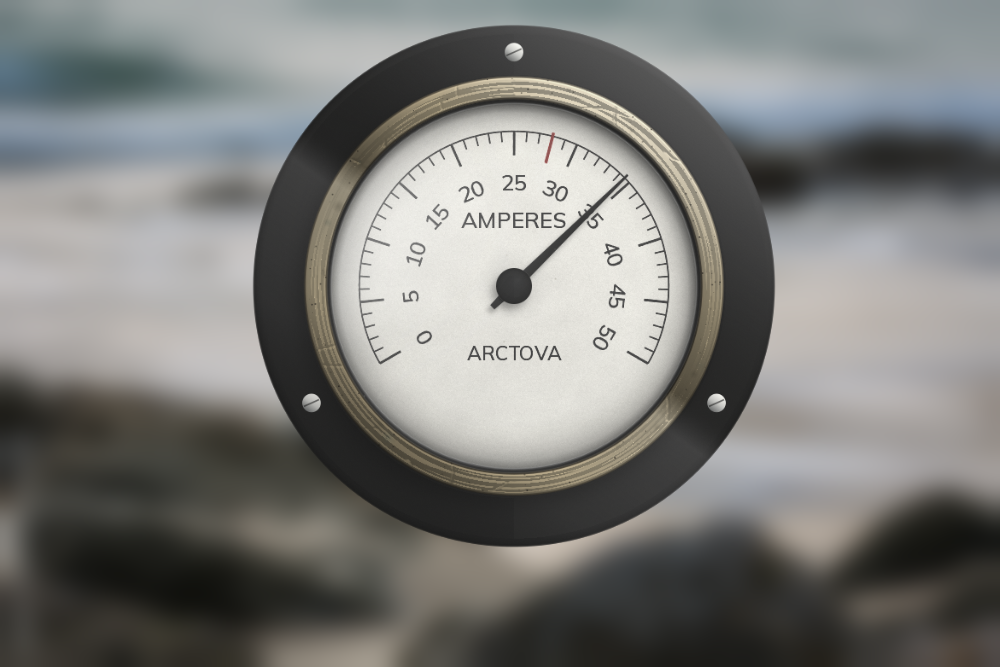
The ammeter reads 34.5
